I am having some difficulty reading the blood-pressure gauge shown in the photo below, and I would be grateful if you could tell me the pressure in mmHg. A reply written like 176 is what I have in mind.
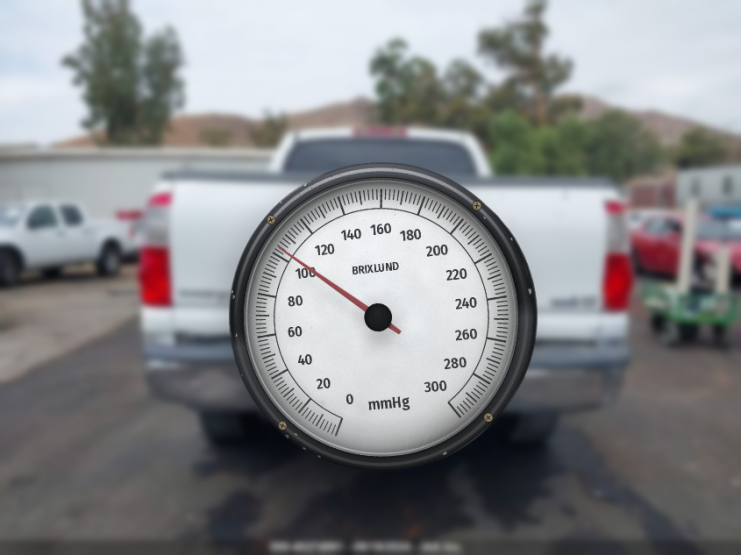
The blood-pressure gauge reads 104
